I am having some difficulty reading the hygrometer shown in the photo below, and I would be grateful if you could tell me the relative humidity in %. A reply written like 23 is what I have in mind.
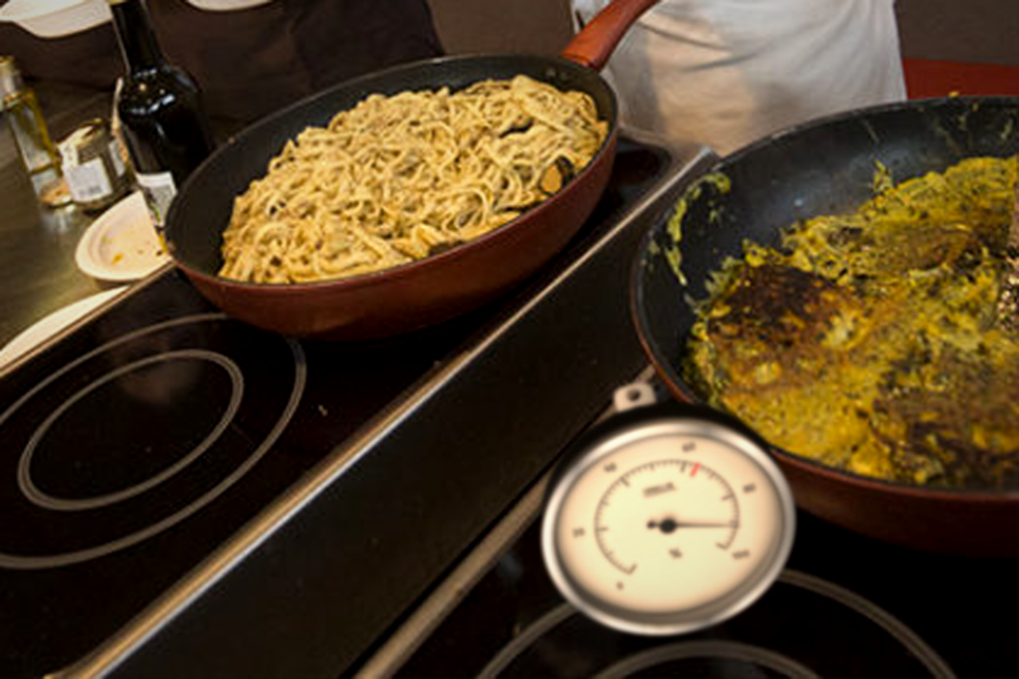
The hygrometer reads 90
